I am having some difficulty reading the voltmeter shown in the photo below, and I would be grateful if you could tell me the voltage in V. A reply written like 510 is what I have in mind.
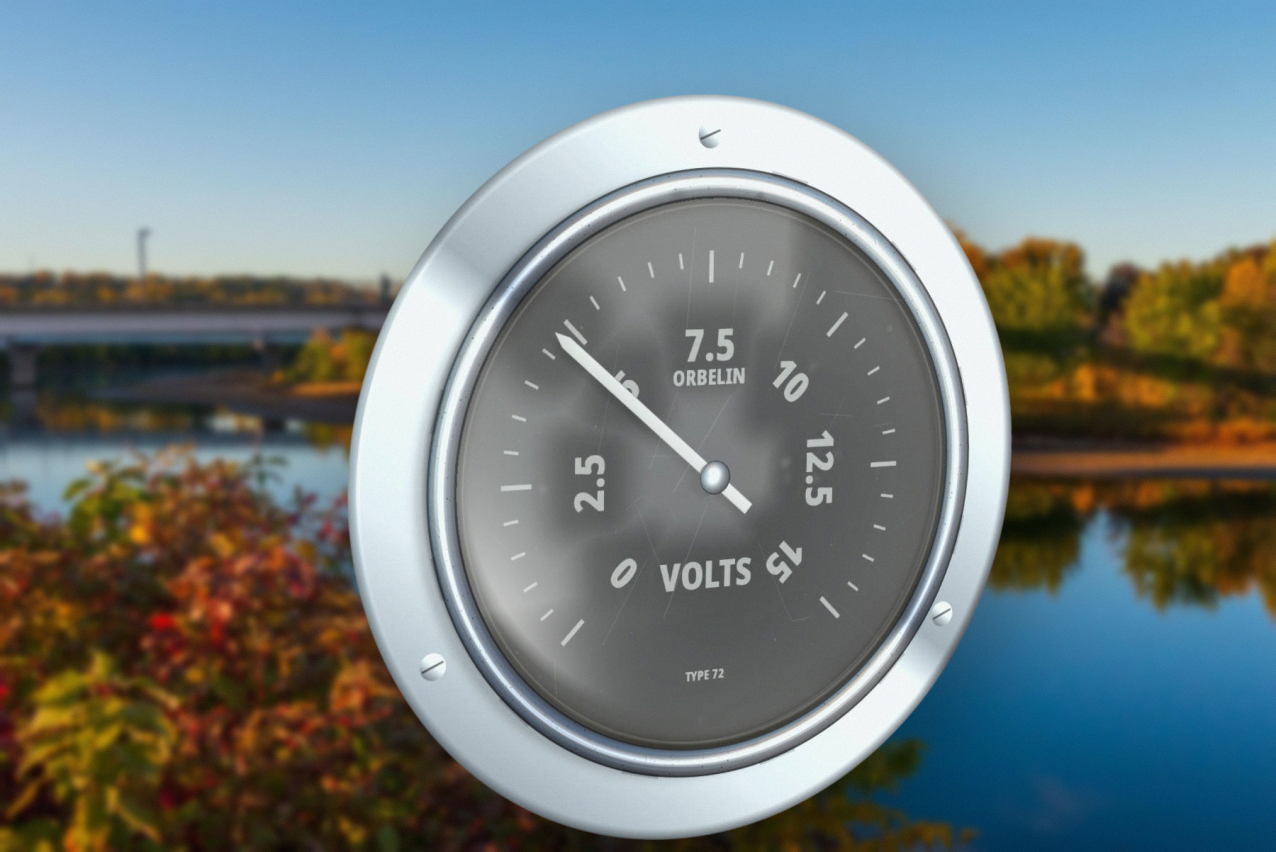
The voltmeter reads 4.75
